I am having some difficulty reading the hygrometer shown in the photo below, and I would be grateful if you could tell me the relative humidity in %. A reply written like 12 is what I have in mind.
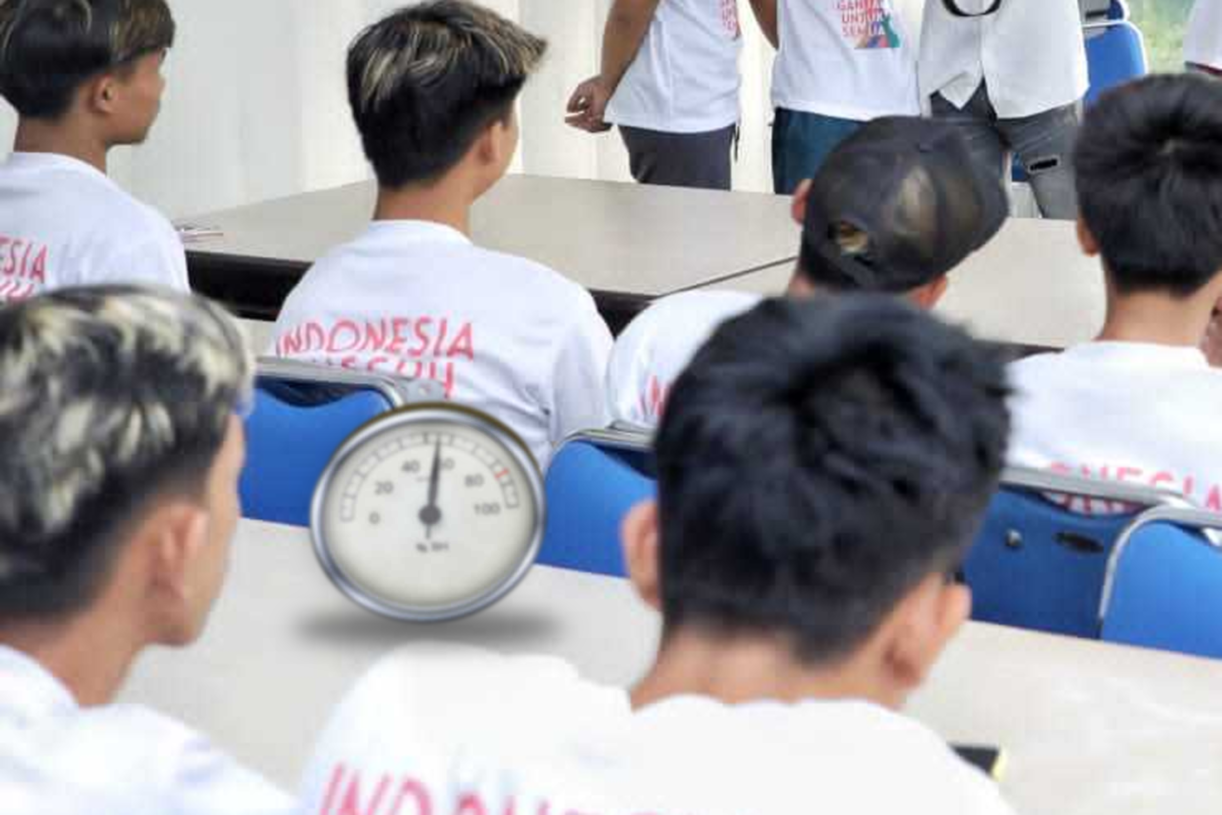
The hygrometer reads 55
